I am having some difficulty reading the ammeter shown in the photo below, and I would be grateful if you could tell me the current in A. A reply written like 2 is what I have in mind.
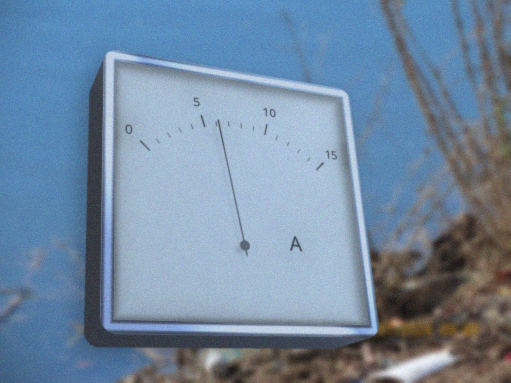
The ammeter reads 6
